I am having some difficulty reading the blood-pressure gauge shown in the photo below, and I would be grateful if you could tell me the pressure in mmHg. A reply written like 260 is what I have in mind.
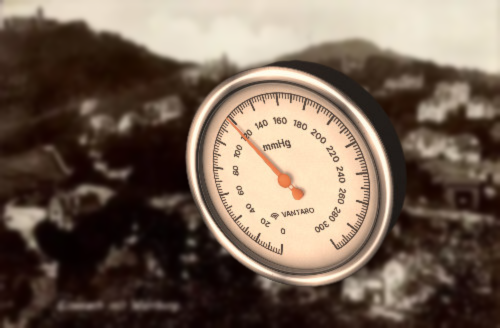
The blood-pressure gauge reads 120
